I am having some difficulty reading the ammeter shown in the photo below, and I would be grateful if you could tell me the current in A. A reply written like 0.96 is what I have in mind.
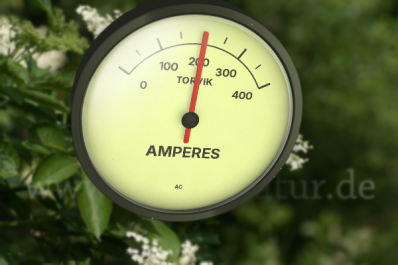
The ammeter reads 200
